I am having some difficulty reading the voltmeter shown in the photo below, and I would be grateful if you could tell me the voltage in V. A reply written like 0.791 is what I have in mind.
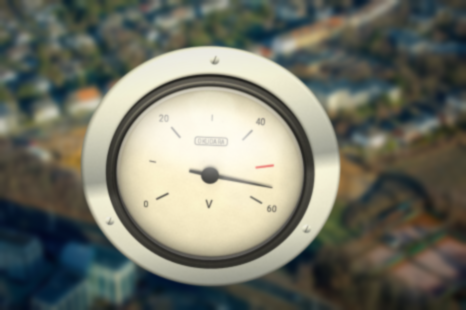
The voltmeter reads 55
